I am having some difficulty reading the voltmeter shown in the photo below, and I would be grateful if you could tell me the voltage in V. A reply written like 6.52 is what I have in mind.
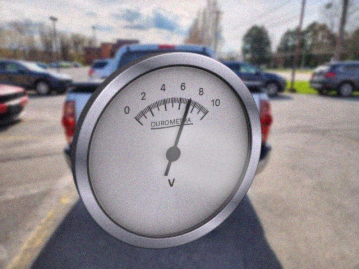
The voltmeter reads 7
